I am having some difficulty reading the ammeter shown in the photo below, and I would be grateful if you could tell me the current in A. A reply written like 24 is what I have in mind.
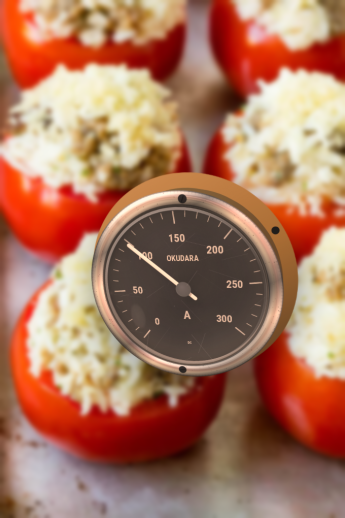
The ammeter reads 100
